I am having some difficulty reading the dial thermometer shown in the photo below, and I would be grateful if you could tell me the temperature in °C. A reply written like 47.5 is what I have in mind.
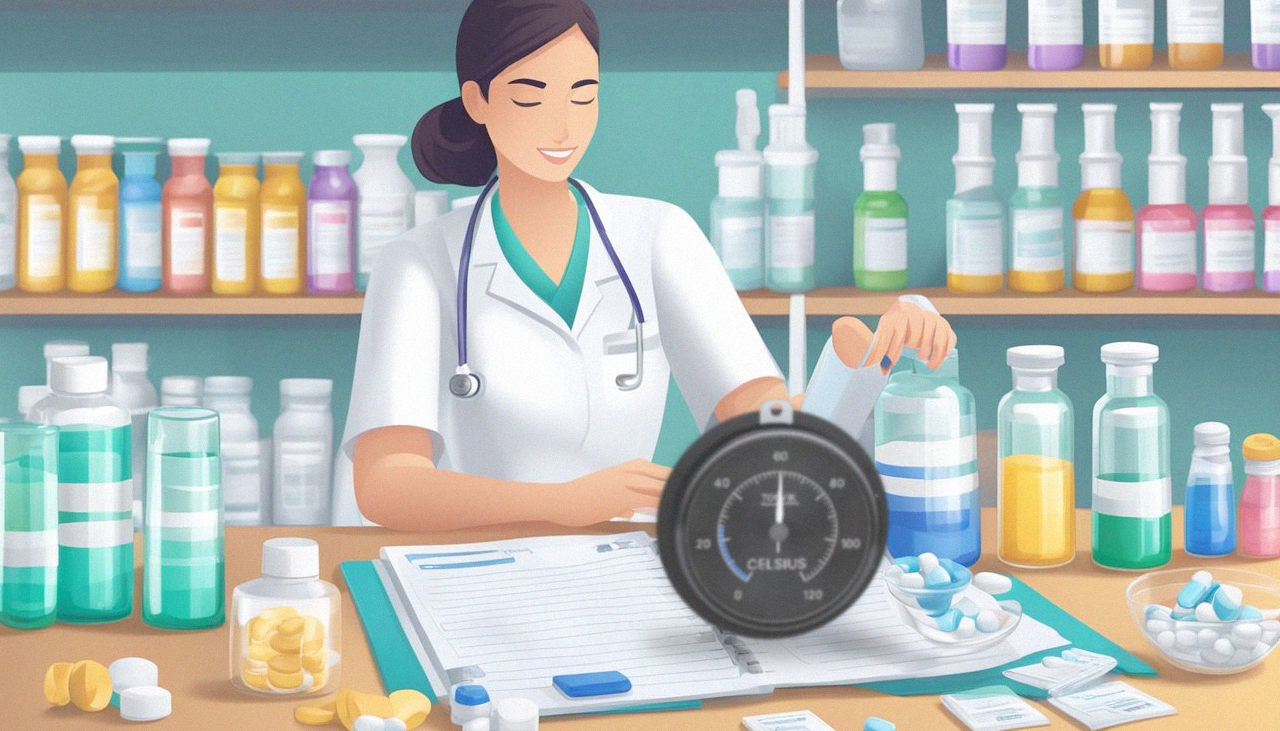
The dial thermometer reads 60
